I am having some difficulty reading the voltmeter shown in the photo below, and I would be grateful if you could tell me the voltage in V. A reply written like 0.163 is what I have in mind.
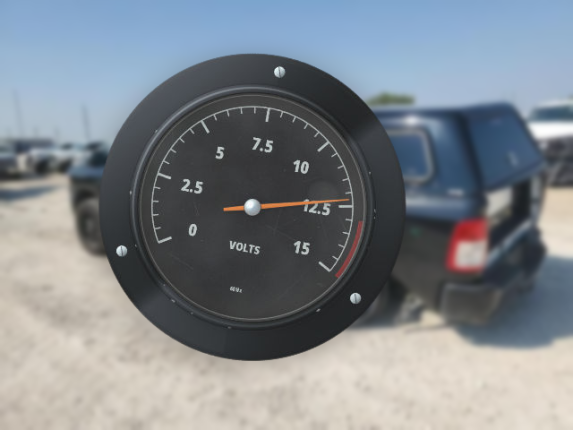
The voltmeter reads 12.25
